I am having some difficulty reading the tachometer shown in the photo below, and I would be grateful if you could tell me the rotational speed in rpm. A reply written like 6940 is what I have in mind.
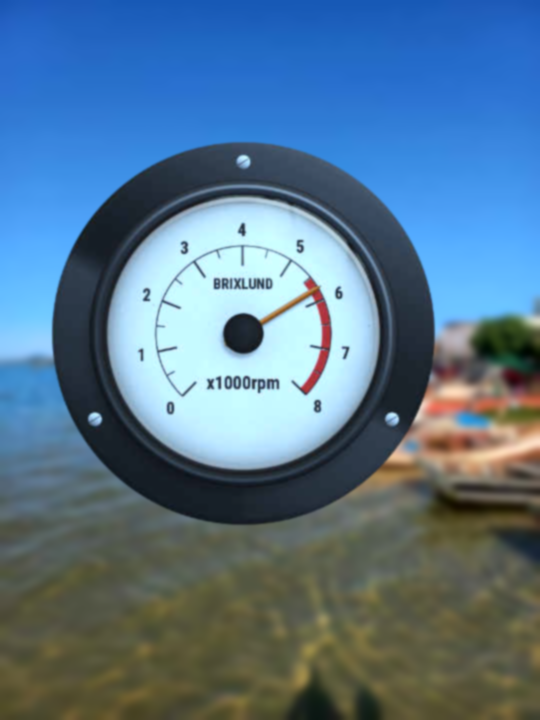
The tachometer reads 5750
